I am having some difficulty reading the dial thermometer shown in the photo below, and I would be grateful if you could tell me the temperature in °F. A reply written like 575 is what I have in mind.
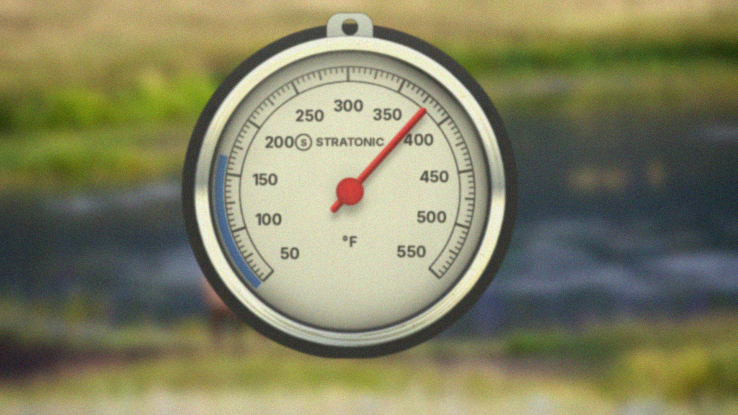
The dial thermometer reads 380
